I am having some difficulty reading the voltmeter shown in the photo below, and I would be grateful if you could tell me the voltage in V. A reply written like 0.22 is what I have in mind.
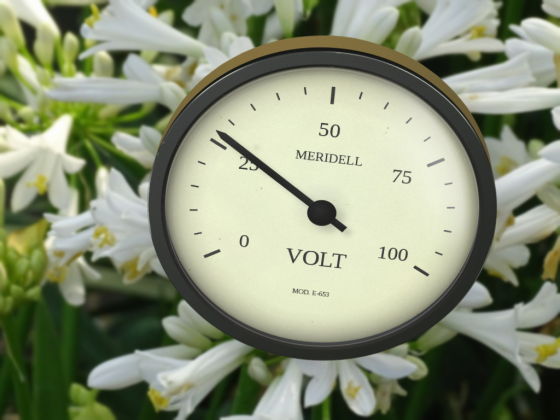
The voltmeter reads 27.5
